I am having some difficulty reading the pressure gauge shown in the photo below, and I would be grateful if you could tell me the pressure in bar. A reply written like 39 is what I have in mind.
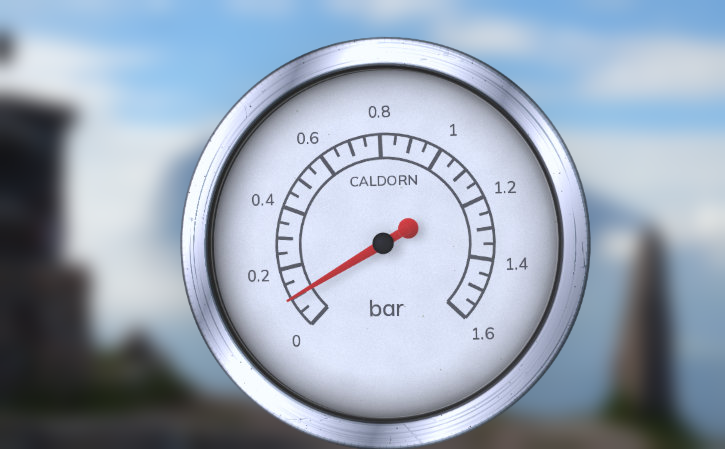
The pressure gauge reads 0.1
